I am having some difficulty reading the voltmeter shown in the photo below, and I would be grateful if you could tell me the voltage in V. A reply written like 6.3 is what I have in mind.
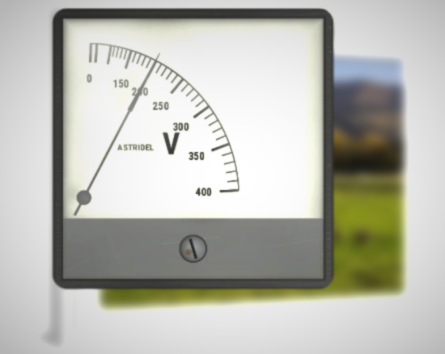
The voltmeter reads 200
